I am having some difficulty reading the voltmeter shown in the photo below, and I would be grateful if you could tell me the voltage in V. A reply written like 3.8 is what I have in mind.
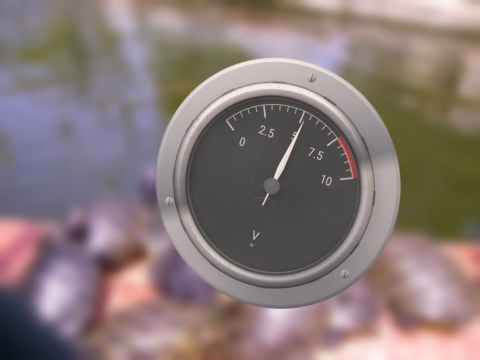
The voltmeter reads 5.25
